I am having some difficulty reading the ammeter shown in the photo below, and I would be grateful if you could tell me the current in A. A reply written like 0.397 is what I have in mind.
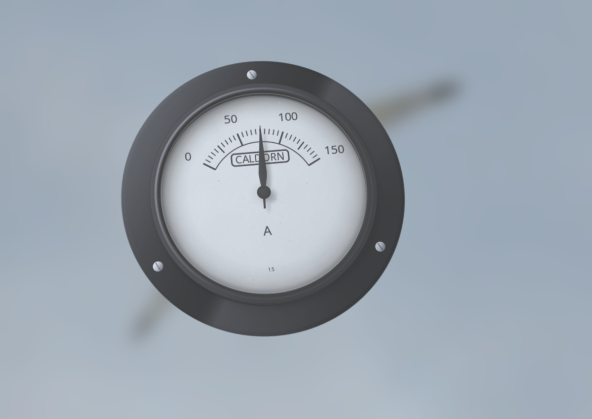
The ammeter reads 75
